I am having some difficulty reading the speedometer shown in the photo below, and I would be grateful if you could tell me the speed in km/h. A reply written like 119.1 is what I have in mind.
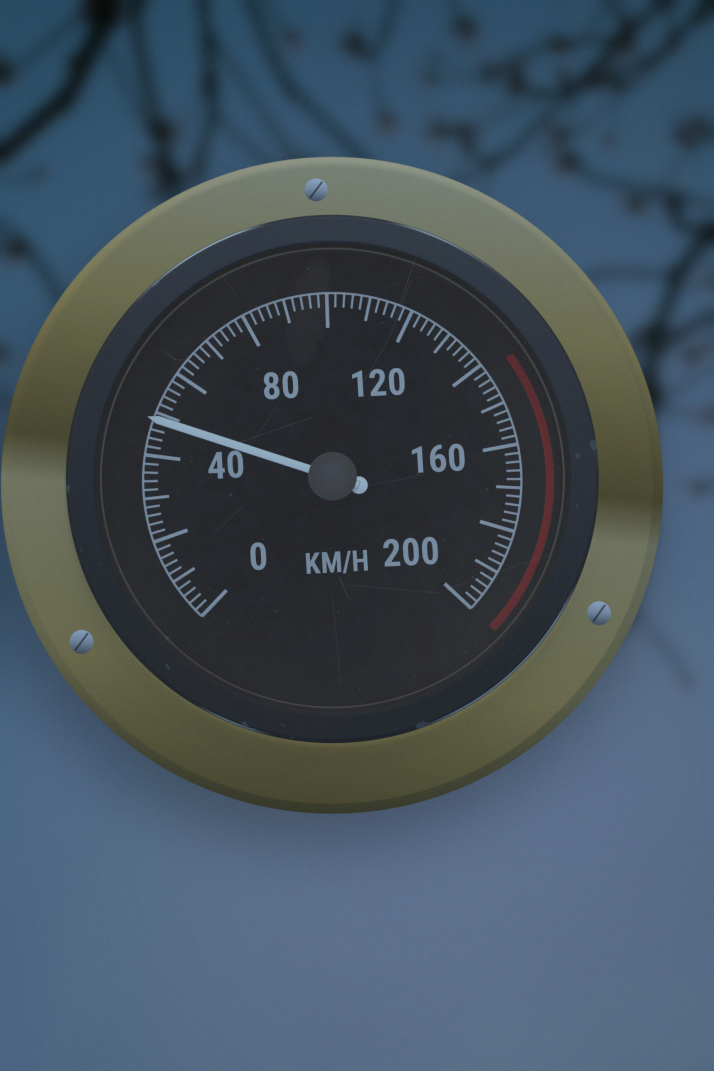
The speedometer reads 48
